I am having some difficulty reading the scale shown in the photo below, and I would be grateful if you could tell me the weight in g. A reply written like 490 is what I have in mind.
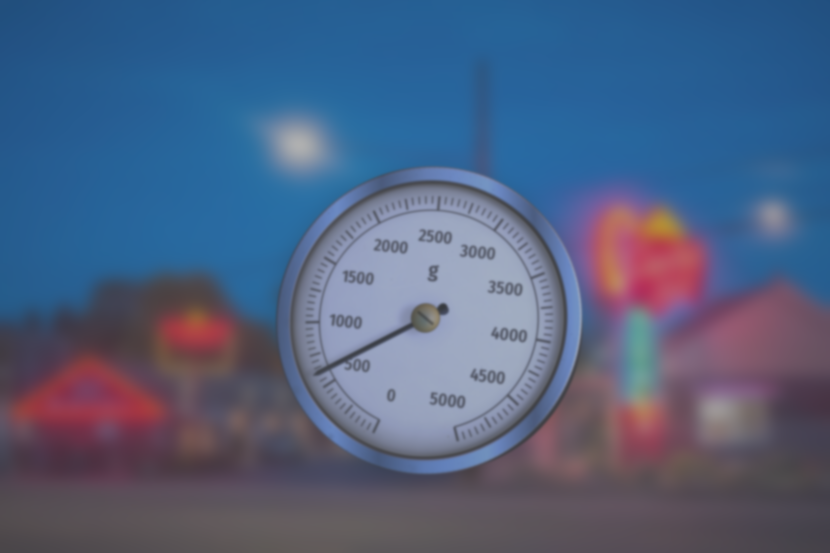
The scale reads 600
